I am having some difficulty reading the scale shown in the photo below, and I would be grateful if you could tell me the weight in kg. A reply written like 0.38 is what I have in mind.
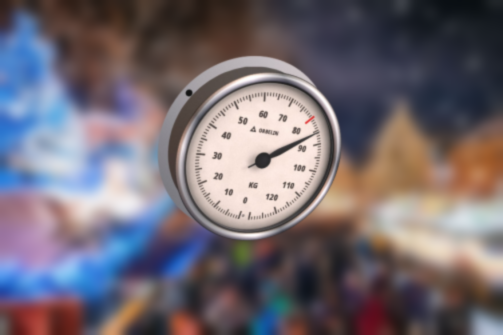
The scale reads 85
